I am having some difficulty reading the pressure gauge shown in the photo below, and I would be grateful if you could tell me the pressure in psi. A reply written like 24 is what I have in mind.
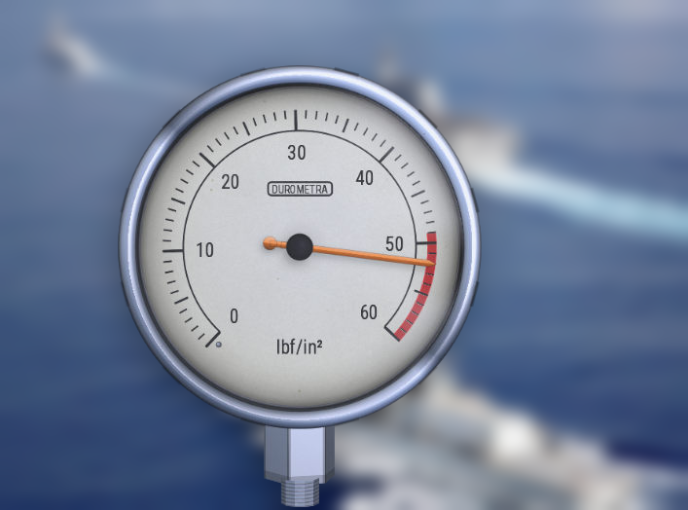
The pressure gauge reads 52
